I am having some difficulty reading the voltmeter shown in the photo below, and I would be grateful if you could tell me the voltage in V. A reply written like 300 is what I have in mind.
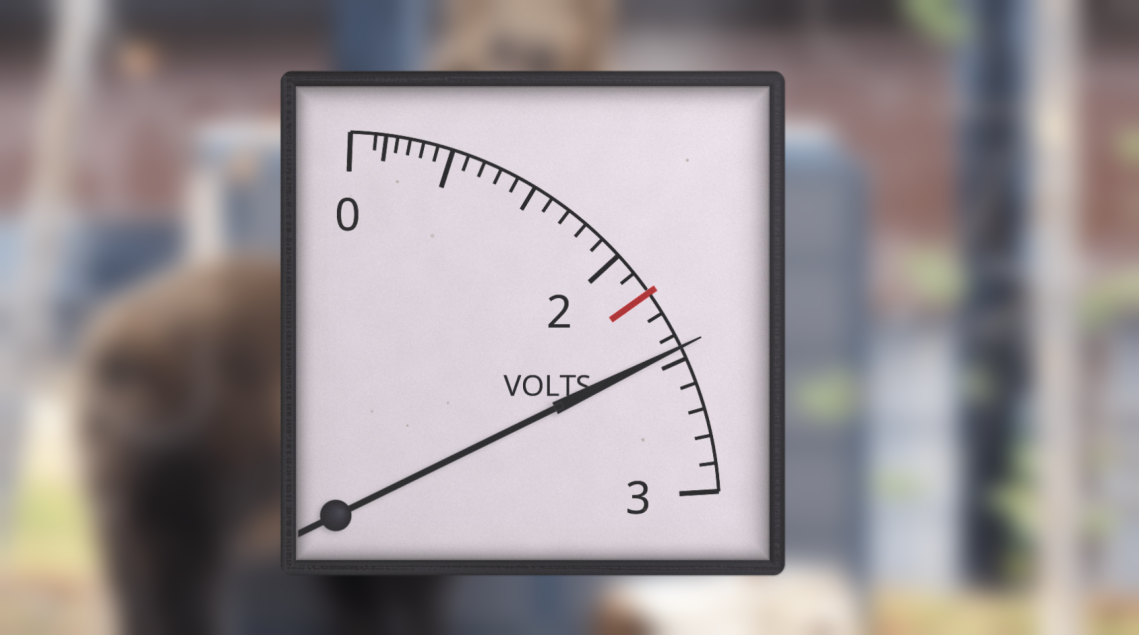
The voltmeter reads 2.45
